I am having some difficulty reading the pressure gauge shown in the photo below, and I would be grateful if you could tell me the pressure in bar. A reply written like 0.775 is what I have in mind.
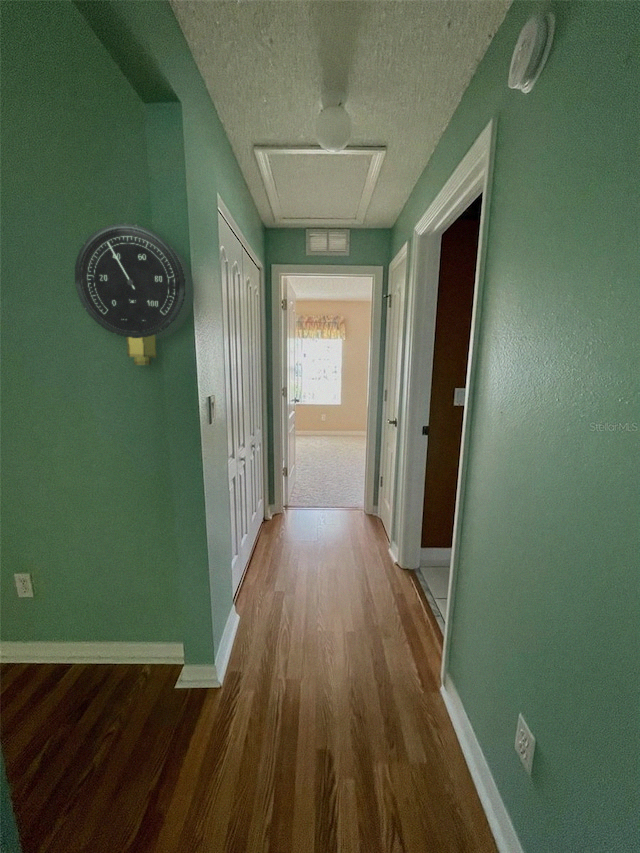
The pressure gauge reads 40
